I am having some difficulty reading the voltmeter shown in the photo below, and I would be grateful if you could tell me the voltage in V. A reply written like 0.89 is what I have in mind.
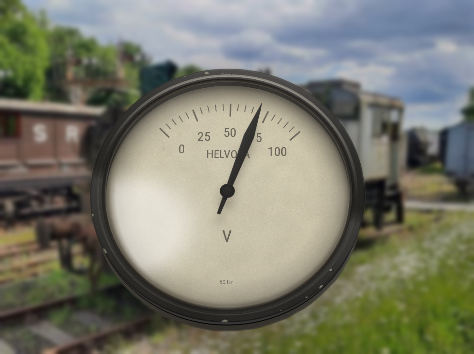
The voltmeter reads 70
